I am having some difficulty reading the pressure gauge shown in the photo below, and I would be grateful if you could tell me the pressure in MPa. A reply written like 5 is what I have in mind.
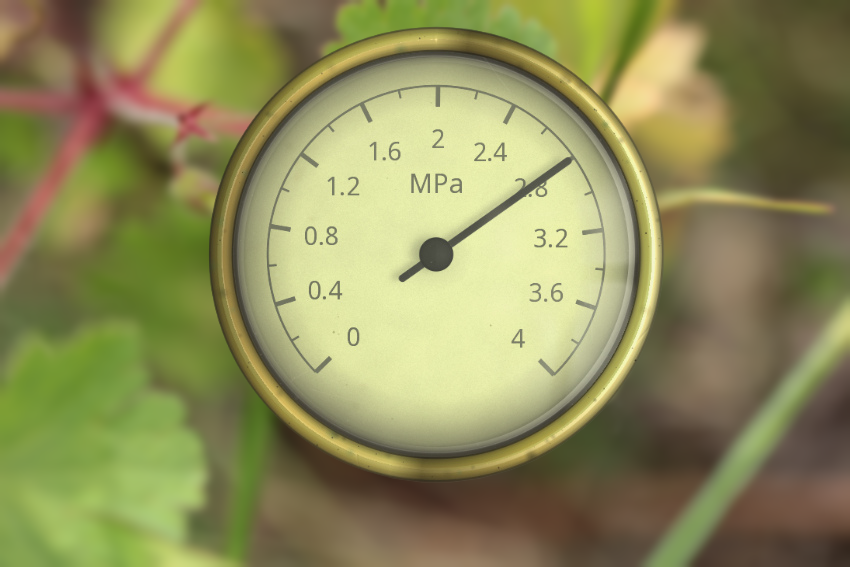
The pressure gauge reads 2.8
